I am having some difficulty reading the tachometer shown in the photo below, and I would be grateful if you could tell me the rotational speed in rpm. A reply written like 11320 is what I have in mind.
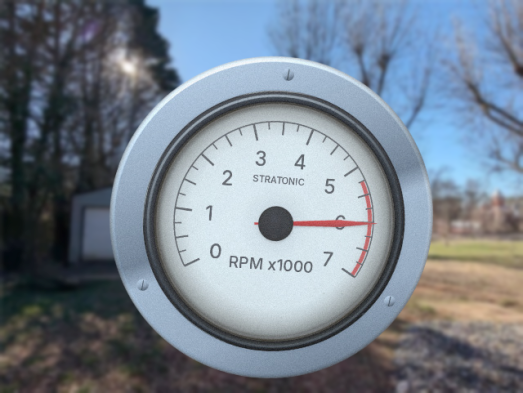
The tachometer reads 6000
